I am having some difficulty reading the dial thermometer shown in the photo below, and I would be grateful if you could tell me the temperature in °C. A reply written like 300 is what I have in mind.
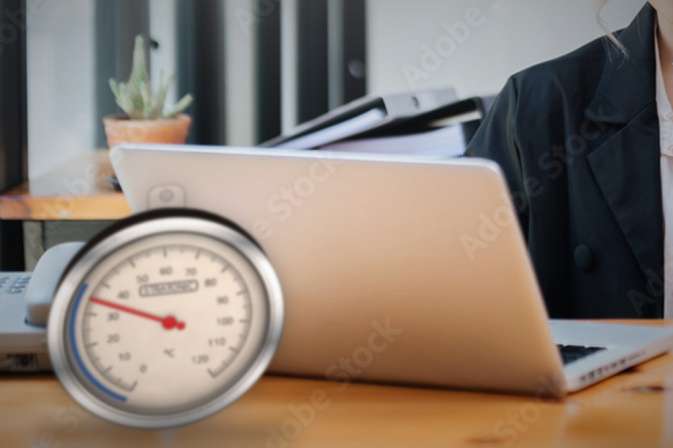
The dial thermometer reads 35
